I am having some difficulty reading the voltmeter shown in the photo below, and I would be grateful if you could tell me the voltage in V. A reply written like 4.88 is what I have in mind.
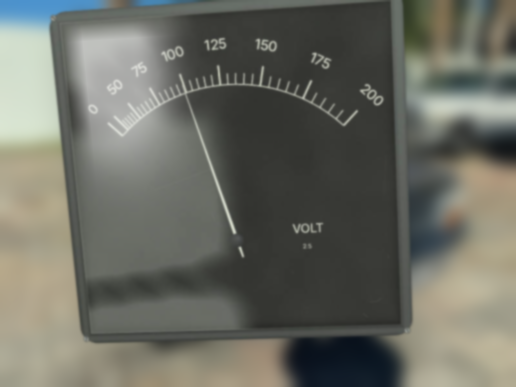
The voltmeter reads 100
